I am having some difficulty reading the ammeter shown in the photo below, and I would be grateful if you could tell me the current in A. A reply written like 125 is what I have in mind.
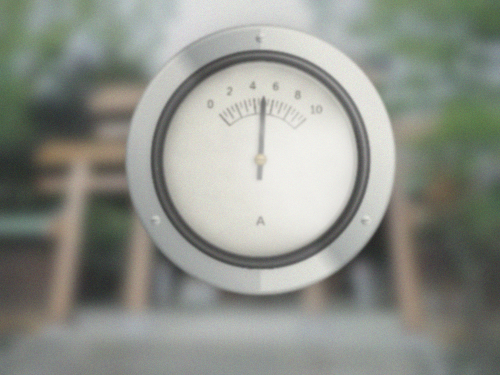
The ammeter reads 5
